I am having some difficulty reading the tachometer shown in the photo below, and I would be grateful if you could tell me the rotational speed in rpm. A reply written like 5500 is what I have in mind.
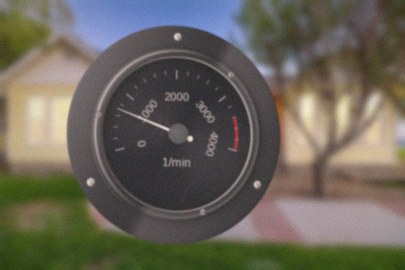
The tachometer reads 700
